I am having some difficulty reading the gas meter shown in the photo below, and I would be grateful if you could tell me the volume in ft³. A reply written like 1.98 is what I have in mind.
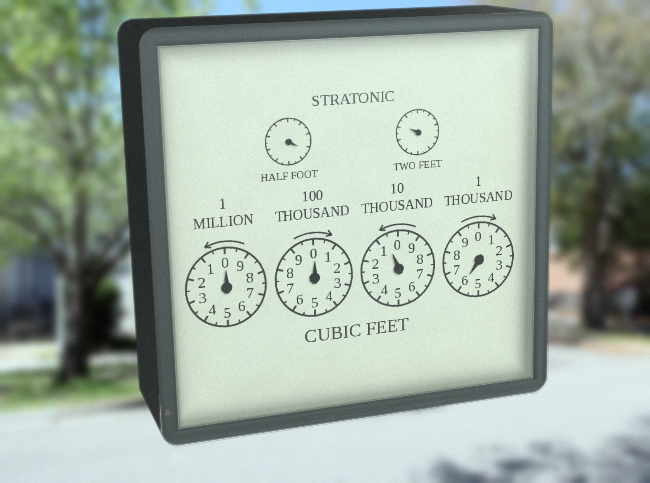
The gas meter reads 600
